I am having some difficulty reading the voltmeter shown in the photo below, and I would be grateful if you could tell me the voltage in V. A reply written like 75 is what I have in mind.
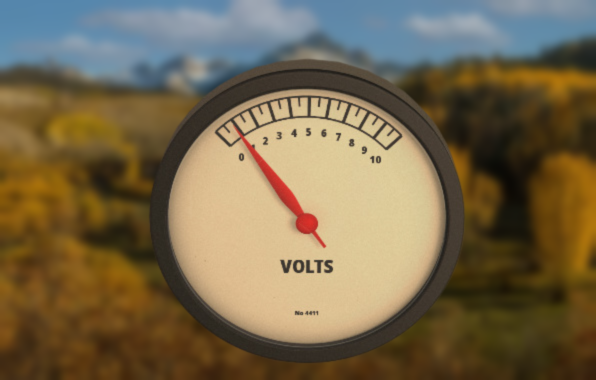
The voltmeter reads 1
